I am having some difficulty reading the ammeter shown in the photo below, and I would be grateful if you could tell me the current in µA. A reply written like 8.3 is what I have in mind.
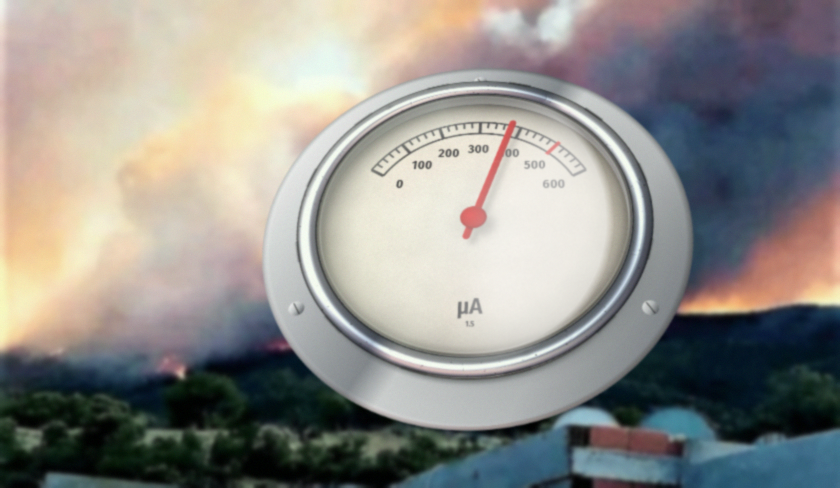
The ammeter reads 380
